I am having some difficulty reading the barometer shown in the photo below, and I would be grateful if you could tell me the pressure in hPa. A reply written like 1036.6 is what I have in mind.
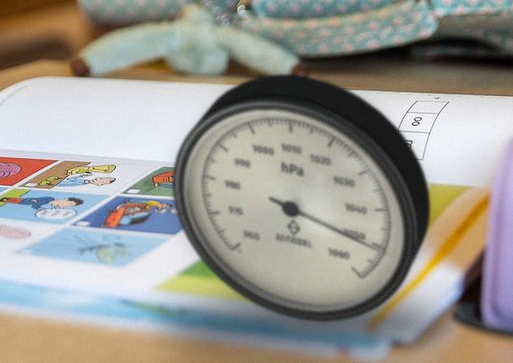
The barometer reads 1050
